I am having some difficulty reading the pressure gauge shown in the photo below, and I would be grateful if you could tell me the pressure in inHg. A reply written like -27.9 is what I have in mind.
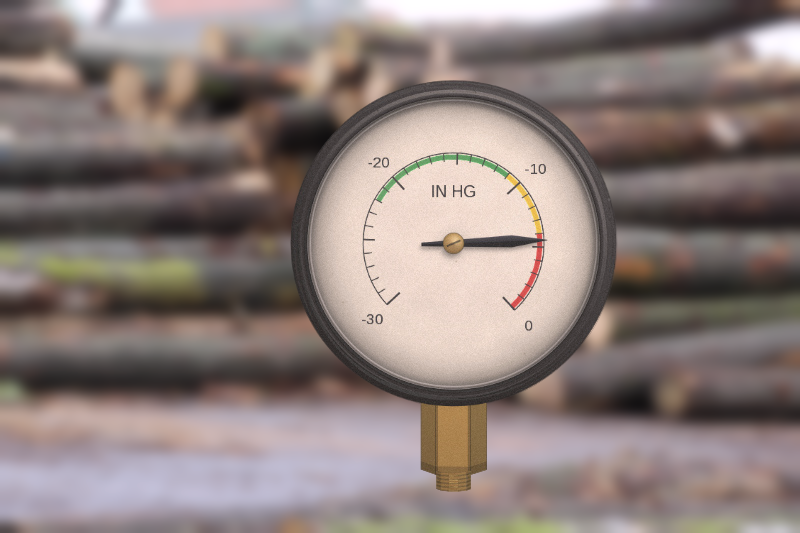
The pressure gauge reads -5.5
